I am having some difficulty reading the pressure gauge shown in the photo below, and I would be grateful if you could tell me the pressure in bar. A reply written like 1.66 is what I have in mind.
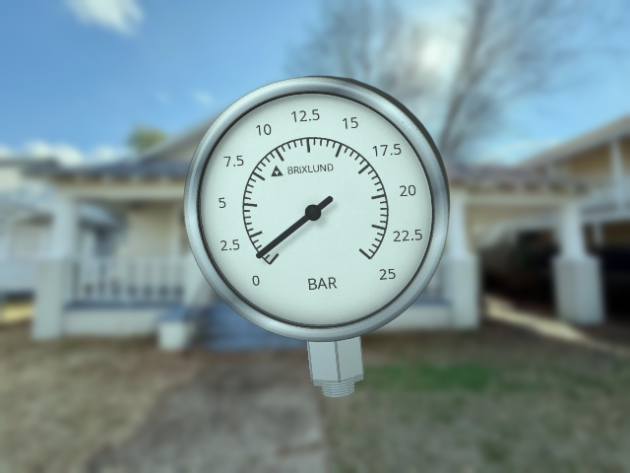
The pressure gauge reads 1
